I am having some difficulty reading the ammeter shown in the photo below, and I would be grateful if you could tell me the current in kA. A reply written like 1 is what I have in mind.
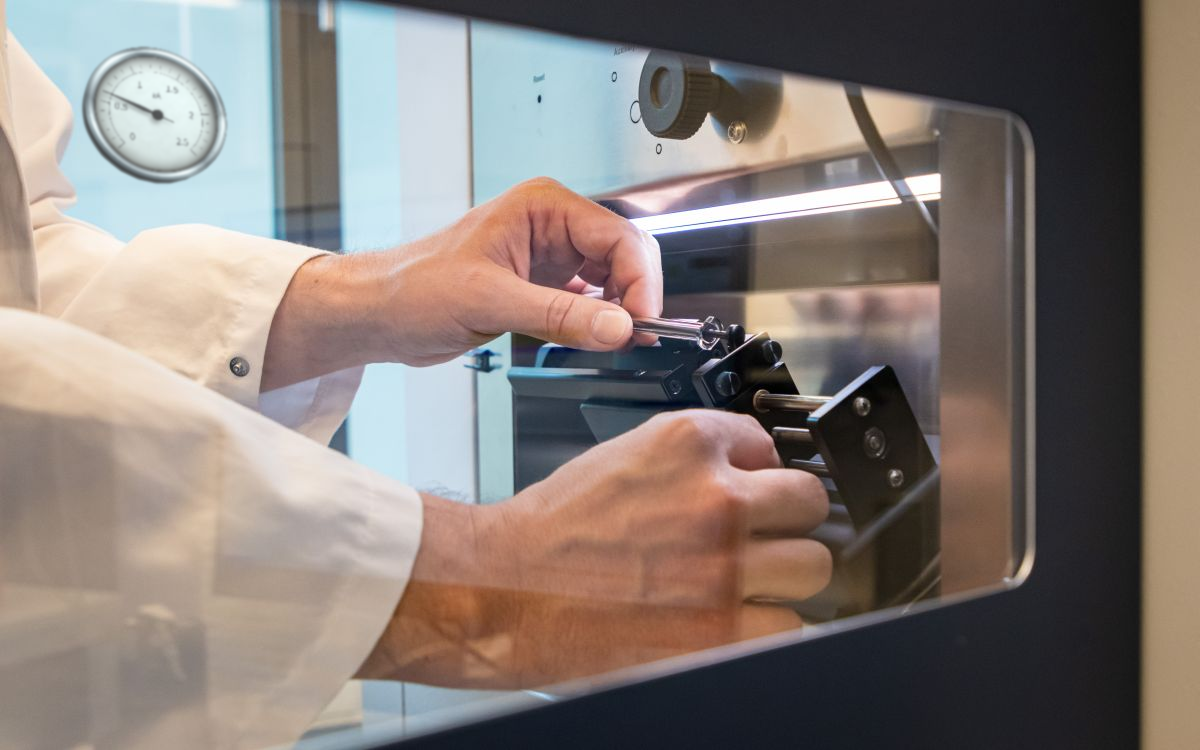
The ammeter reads 0.6
